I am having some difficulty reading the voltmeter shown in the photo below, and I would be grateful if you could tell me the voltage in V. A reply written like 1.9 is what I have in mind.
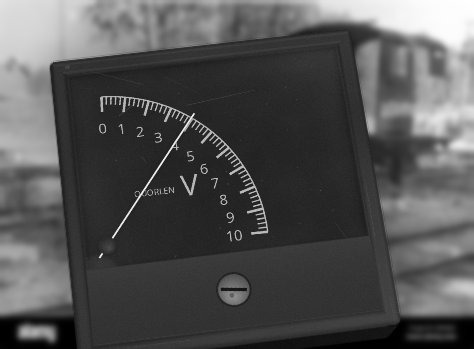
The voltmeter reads 4
